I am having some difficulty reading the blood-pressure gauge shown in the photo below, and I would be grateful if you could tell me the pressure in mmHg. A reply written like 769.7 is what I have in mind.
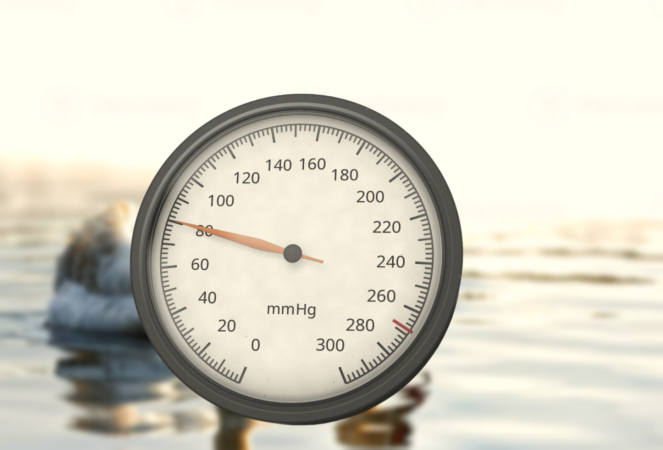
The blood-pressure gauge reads 80
